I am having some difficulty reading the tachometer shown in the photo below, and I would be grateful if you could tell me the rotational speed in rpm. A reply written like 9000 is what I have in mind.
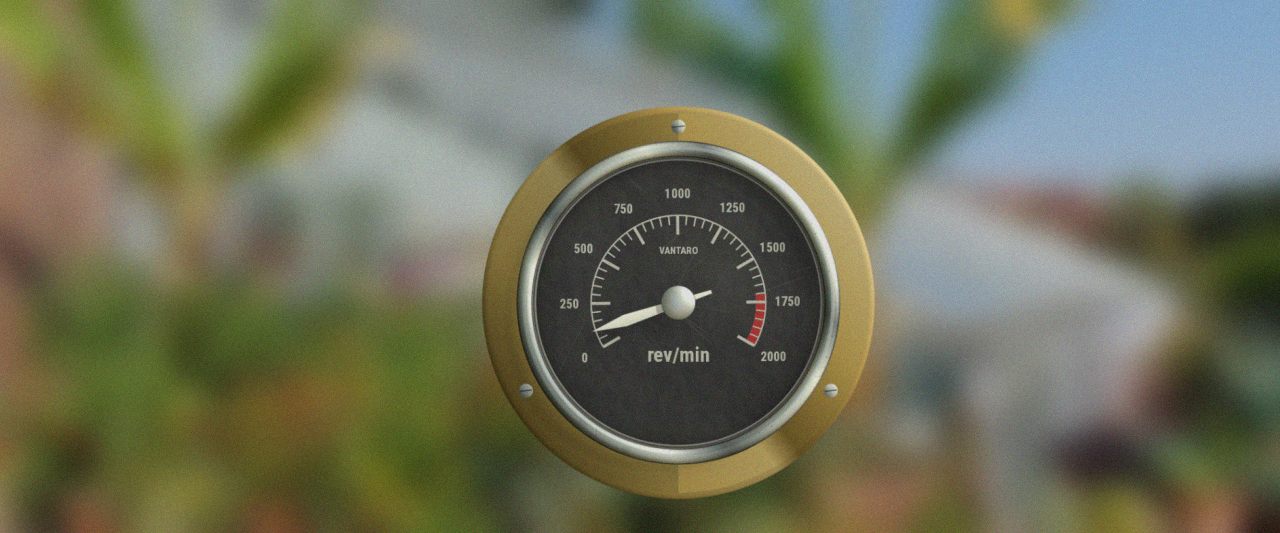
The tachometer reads 100
